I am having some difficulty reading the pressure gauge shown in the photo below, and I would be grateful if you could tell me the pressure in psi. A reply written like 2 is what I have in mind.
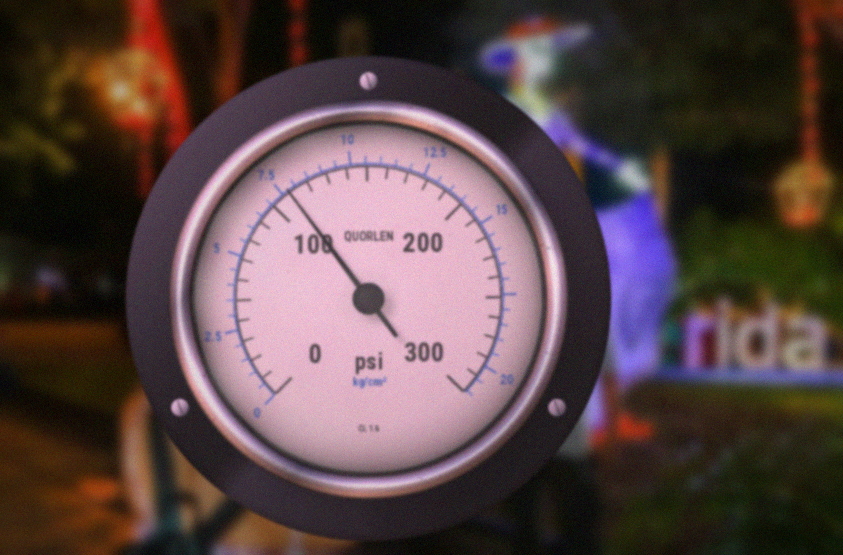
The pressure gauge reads 110
